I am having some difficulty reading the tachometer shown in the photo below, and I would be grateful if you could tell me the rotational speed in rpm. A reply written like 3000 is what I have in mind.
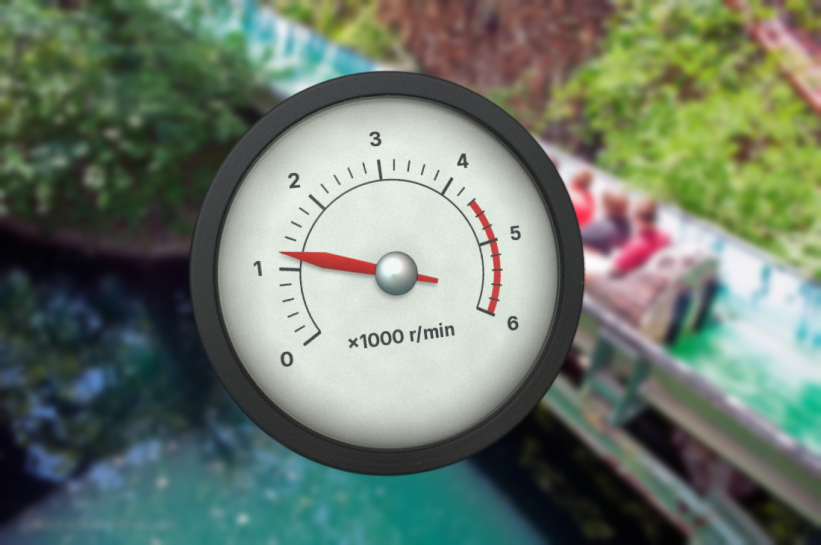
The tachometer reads 1200
